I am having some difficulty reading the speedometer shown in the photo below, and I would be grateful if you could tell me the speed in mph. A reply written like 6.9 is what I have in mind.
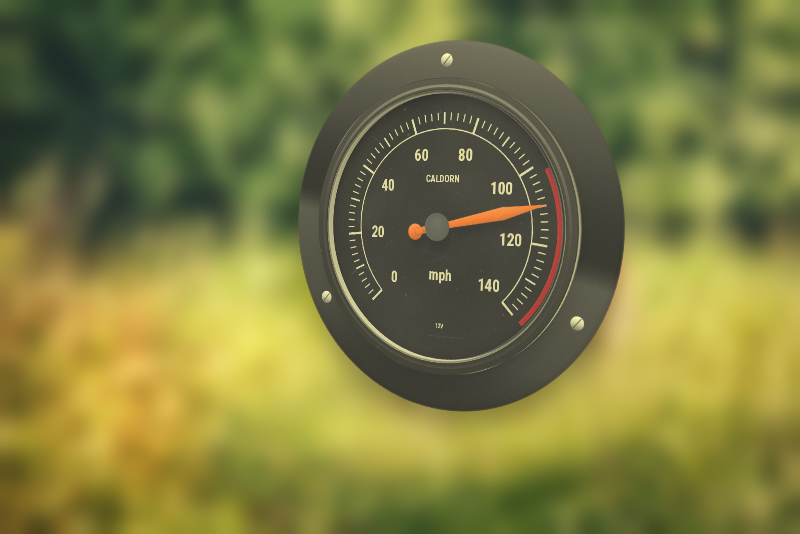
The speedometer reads 110
